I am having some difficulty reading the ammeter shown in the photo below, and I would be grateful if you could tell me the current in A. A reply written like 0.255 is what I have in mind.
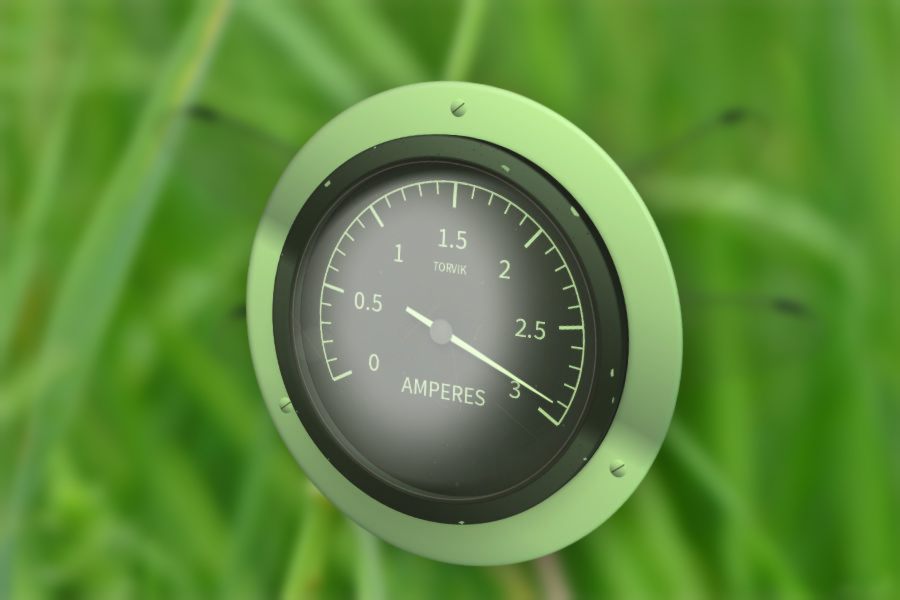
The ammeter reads 2.9
